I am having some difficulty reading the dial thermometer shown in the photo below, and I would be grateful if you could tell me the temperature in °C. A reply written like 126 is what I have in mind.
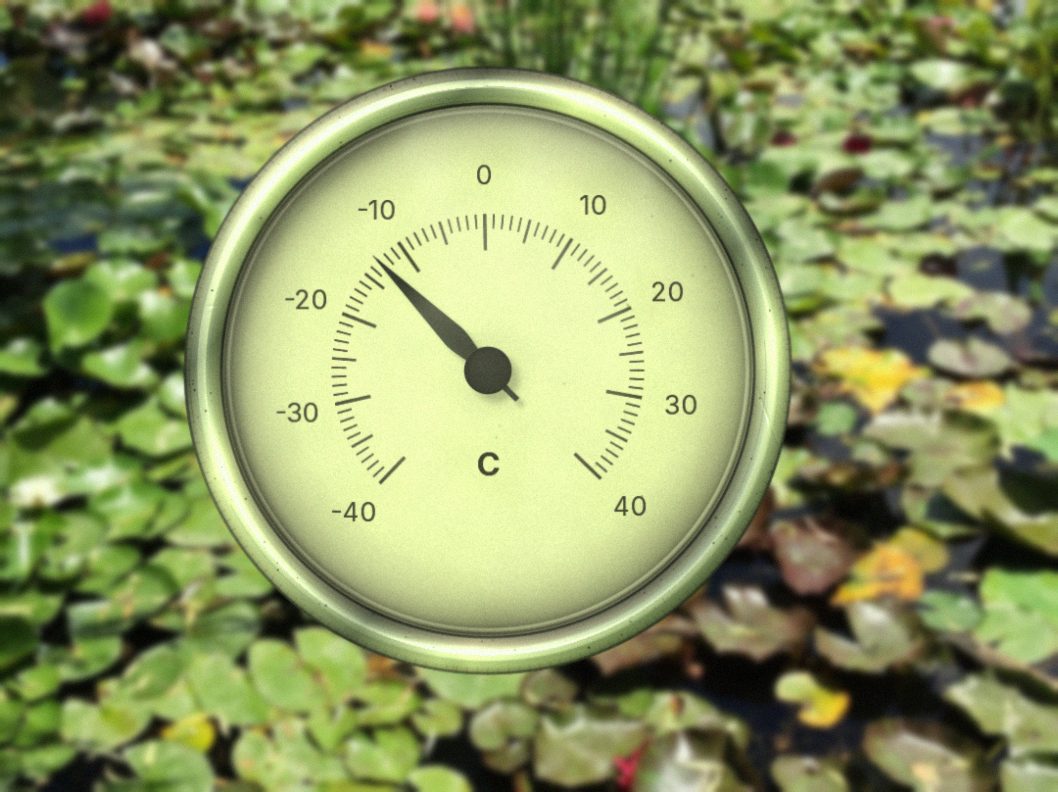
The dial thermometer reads -13
